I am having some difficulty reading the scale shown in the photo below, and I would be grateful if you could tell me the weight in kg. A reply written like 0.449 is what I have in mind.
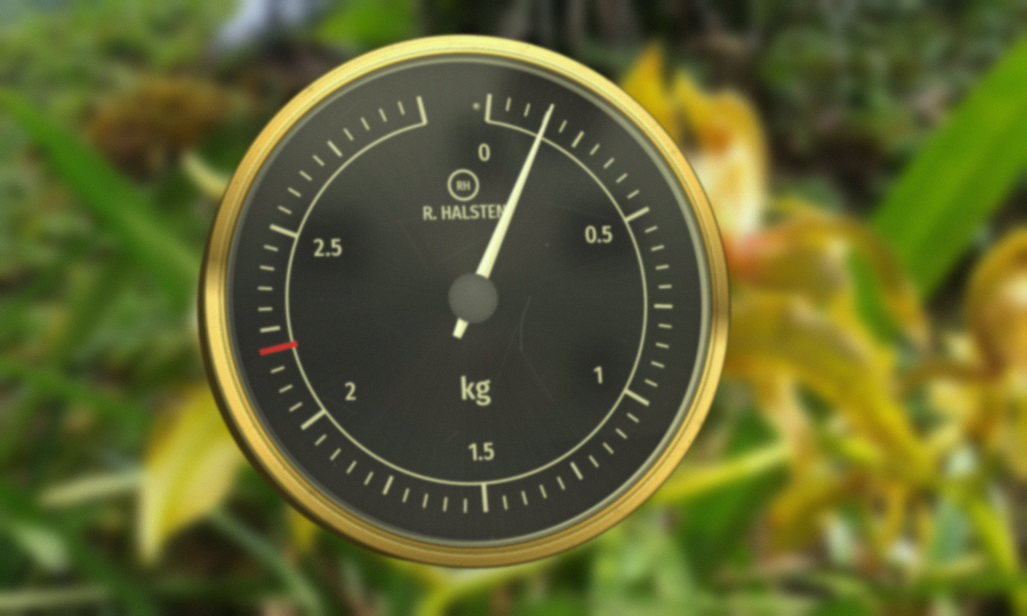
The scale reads 0.15
